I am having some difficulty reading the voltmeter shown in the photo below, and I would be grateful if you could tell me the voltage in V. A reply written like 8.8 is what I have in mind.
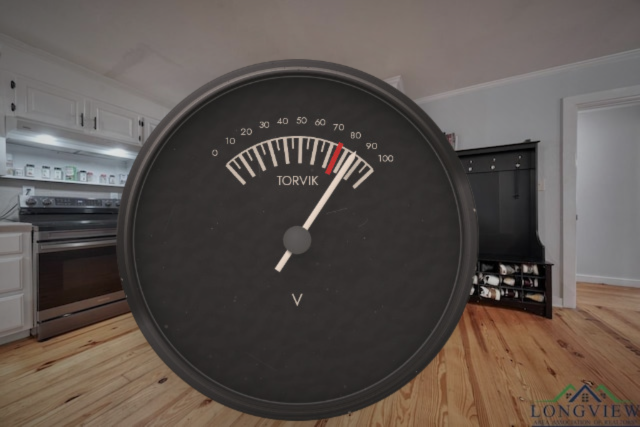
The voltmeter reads 85
